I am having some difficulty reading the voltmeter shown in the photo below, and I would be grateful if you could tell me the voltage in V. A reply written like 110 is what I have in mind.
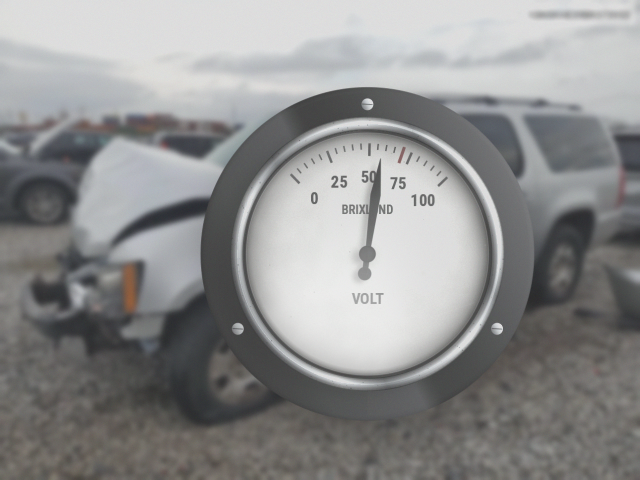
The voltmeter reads 57.5
